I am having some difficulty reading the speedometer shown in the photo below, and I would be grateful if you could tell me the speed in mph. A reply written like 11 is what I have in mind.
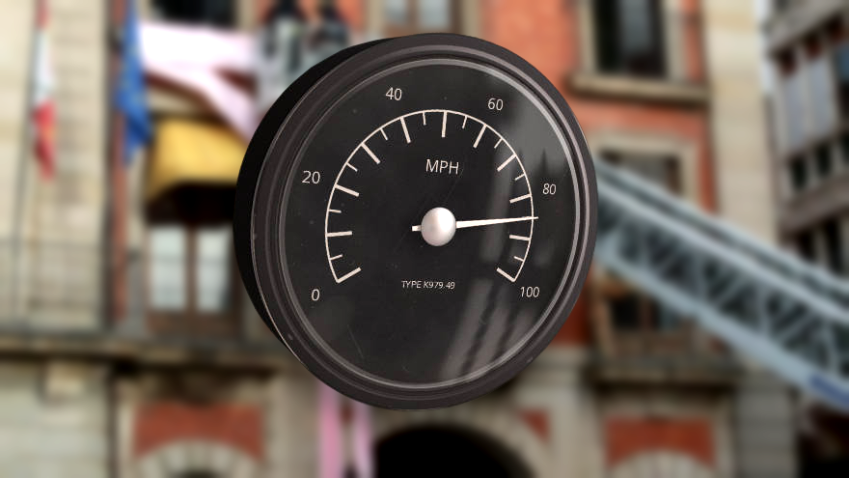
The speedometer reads 85
